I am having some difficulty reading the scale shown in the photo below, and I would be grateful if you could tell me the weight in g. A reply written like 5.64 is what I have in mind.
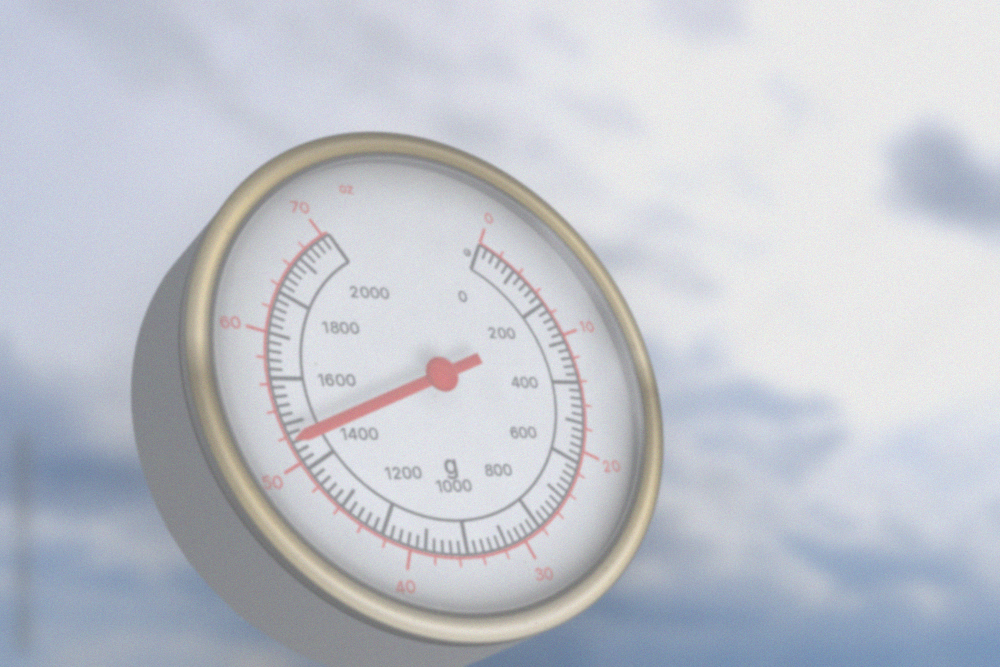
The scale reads 1460
